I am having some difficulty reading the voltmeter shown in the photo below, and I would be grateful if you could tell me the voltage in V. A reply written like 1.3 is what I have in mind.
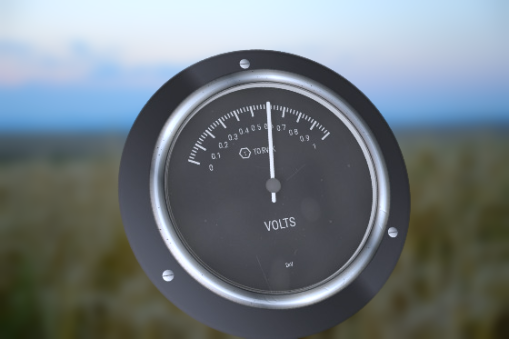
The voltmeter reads 0.6
